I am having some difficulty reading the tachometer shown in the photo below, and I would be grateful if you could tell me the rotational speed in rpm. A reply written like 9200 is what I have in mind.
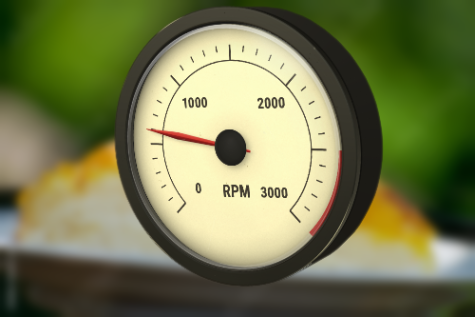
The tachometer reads 600
